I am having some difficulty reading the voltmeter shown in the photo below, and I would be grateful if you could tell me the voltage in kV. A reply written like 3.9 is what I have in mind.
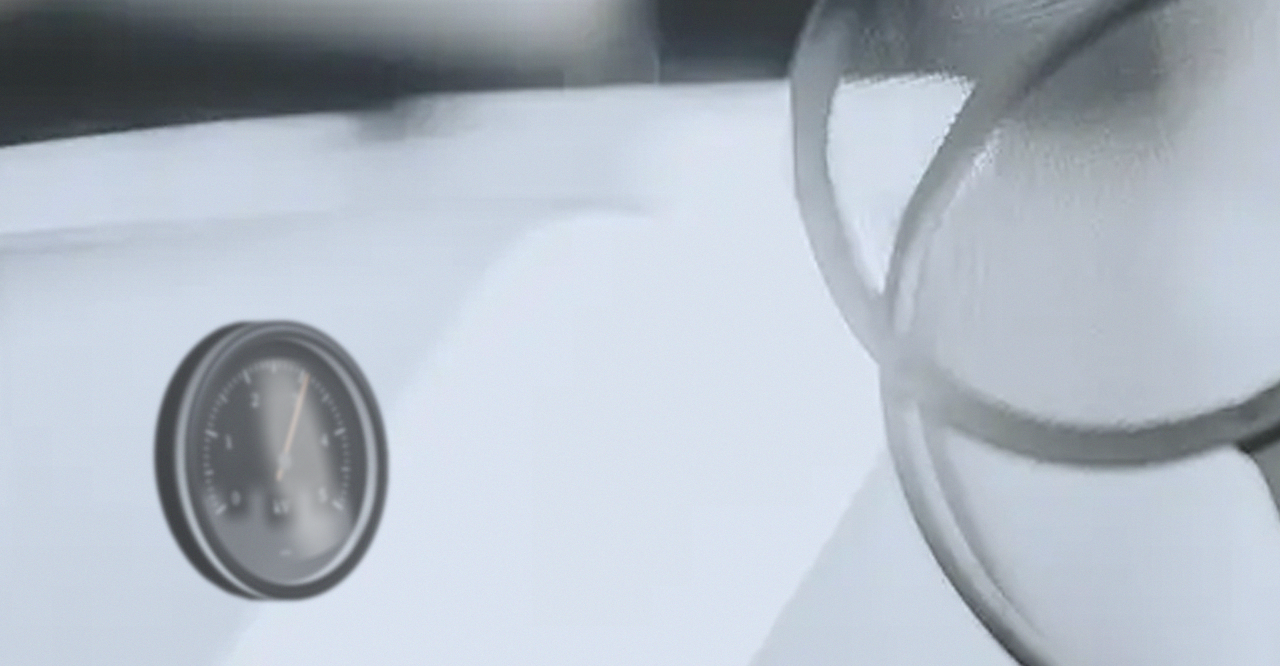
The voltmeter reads 3
